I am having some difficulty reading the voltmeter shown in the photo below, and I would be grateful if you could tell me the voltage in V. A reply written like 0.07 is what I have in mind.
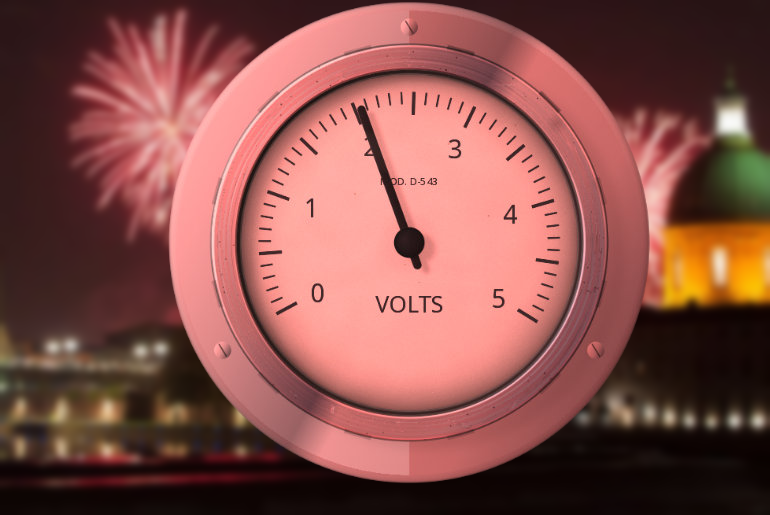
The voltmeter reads 2.05
